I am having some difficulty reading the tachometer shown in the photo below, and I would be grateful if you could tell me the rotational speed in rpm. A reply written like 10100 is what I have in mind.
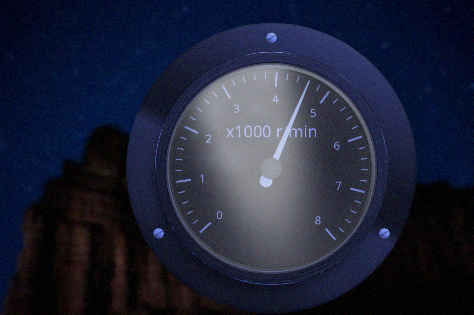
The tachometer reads 4600
